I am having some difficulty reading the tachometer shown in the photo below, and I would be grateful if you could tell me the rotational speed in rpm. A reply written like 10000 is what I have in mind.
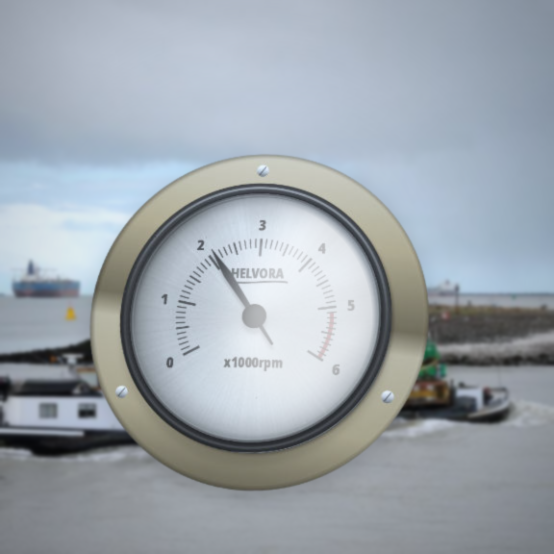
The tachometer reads 2100
